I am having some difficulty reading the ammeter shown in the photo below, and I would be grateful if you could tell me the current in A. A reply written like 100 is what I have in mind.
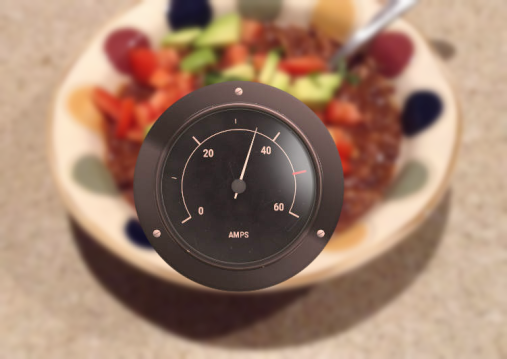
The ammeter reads 35
